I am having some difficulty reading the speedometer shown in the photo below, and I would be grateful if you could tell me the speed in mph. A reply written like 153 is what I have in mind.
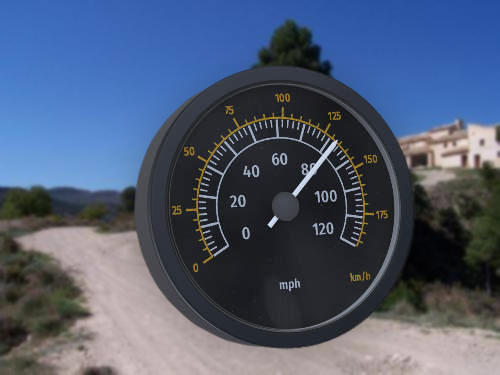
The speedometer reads 82
